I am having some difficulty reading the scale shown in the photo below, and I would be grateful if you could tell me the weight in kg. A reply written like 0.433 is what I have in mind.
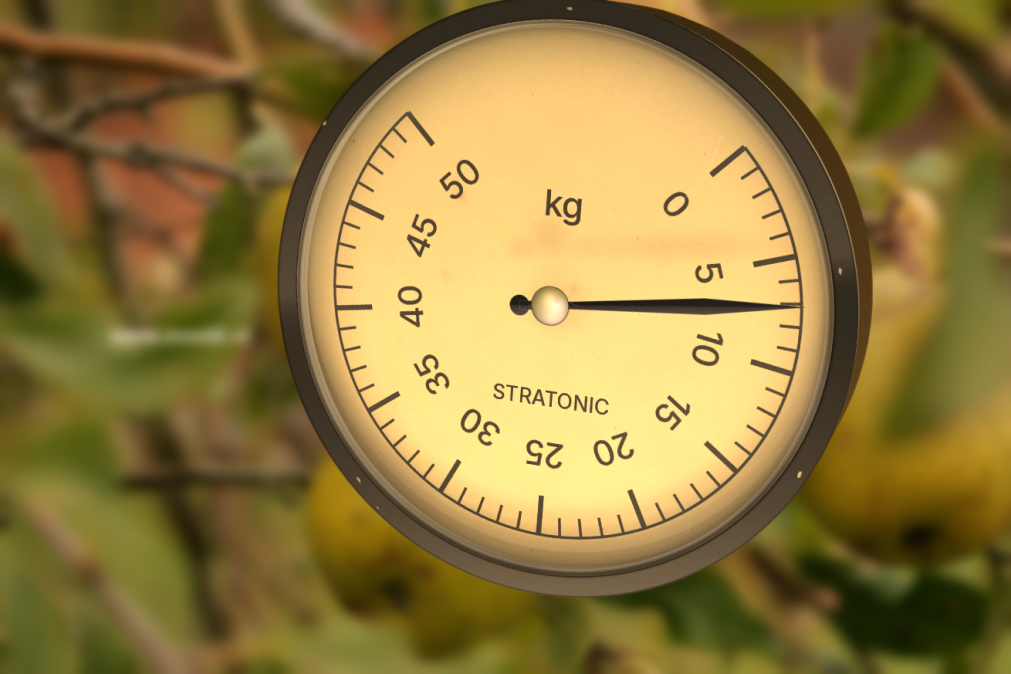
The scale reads 7
